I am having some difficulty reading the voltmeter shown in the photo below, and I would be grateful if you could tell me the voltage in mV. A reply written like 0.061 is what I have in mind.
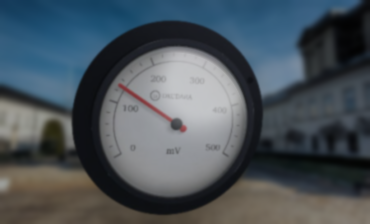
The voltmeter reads 130
